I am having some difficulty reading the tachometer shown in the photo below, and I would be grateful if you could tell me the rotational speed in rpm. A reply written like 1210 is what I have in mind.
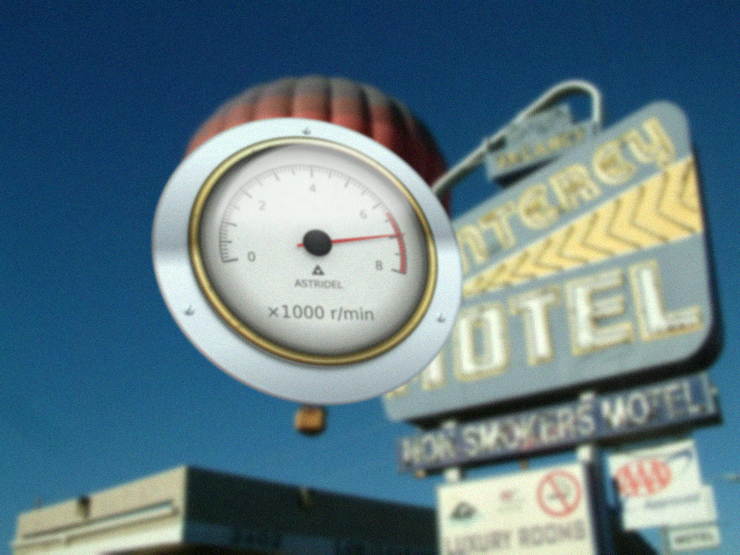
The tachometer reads 7000
